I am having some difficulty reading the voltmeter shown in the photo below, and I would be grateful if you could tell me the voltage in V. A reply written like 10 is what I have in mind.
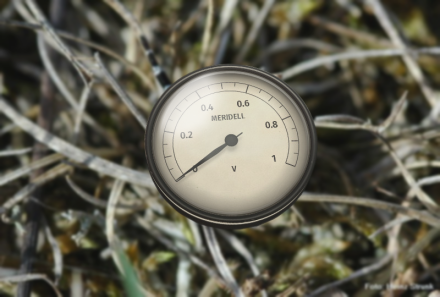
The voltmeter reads 0
